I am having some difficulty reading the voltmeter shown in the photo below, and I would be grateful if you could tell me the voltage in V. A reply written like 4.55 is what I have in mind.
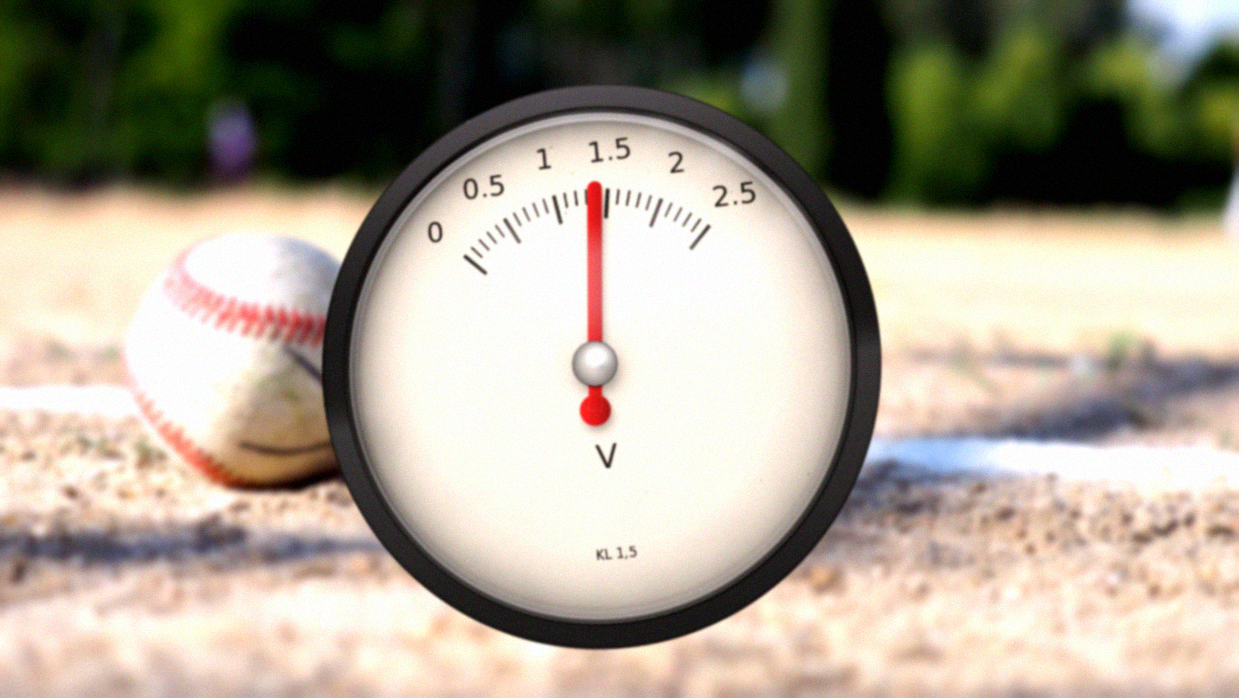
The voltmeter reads 1.4
